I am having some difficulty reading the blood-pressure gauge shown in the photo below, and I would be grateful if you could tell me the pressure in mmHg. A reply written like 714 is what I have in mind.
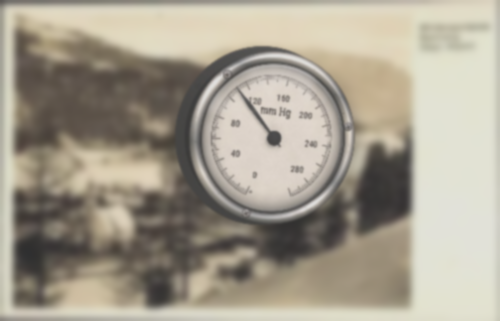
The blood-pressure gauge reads 110
